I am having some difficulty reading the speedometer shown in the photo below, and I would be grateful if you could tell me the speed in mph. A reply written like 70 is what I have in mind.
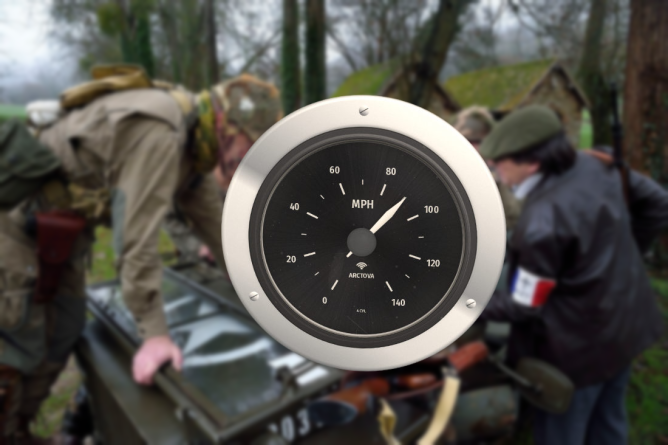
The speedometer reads 90
